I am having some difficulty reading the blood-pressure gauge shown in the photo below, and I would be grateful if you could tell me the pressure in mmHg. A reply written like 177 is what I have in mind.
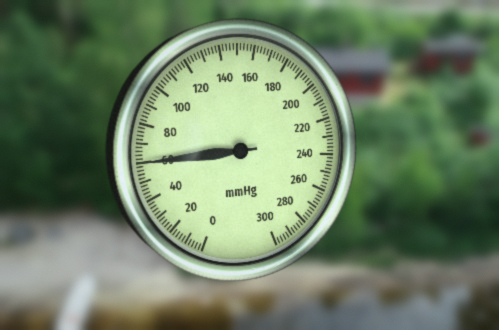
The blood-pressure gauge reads 60
